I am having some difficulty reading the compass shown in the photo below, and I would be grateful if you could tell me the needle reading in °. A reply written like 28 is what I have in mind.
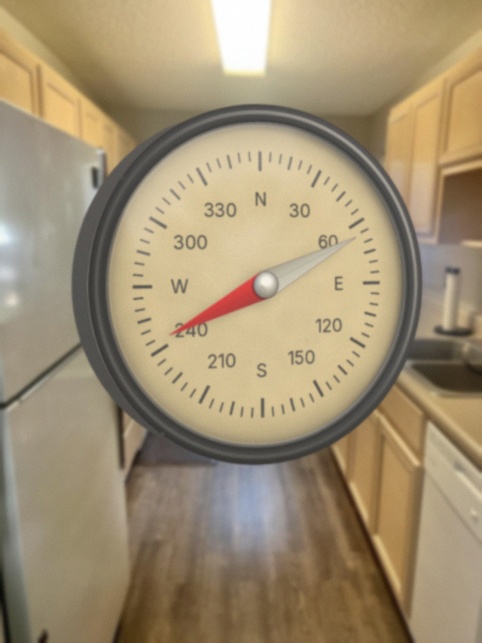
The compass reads 245
